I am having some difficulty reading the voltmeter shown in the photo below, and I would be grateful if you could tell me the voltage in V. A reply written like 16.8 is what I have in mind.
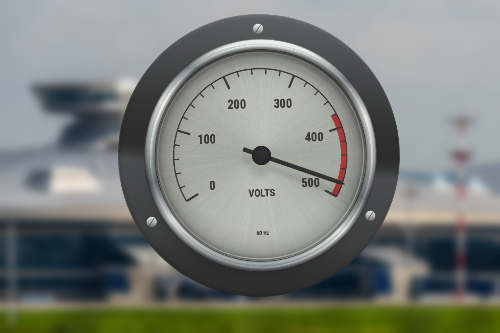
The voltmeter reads 480
